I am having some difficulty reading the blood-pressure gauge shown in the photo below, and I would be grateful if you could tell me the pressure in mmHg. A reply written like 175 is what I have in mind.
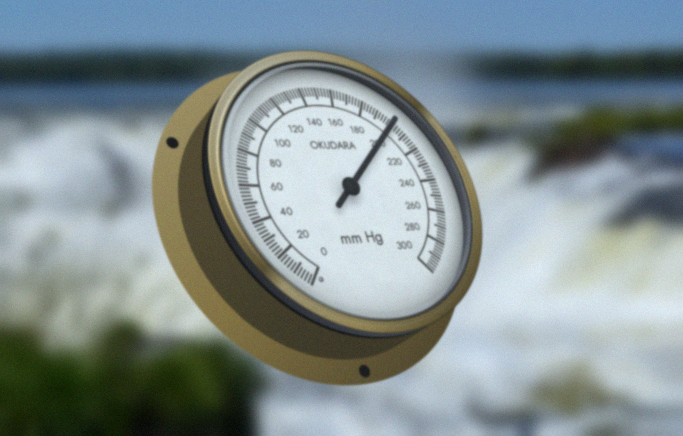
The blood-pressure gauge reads 200
